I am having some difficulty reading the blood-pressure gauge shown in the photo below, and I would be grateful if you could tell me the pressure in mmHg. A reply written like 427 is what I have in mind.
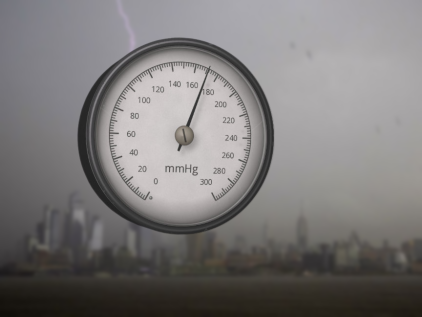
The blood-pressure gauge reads 170
